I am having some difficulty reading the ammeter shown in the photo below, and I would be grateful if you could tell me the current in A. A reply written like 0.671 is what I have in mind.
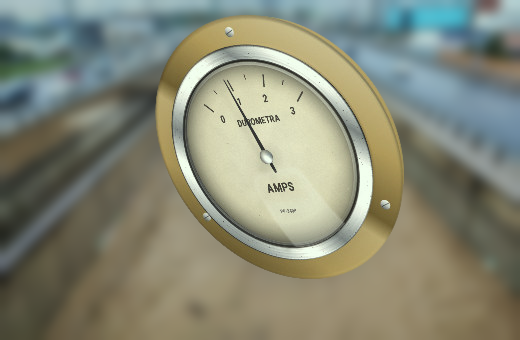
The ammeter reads 1
